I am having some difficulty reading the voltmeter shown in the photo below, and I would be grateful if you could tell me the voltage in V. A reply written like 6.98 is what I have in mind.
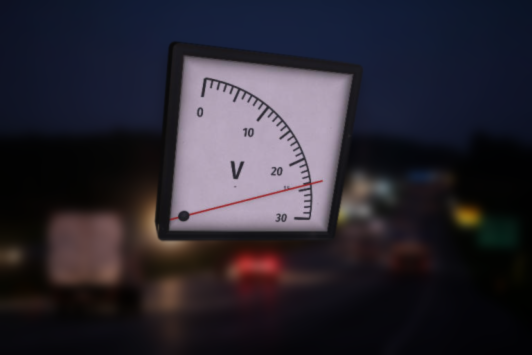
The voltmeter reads 24
